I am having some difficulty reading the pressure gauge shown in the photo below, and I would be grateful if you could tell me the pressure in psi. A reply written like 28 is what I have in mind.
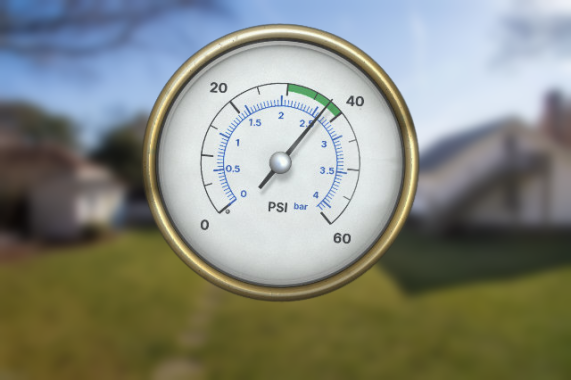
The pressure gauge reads 37.5
